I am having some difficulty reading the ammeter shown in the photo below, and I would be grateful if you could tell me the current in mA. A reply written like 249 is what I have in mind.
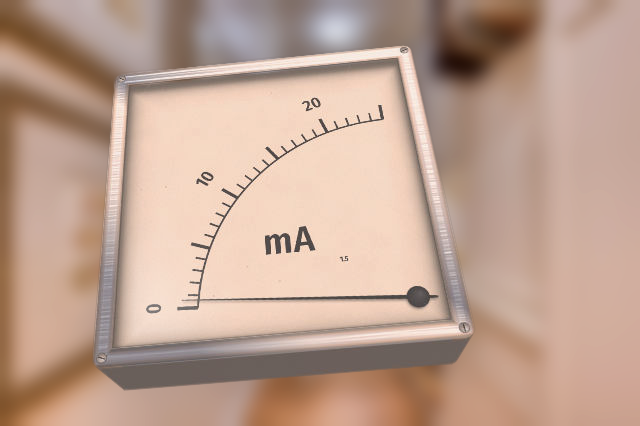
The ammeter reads 0.5
